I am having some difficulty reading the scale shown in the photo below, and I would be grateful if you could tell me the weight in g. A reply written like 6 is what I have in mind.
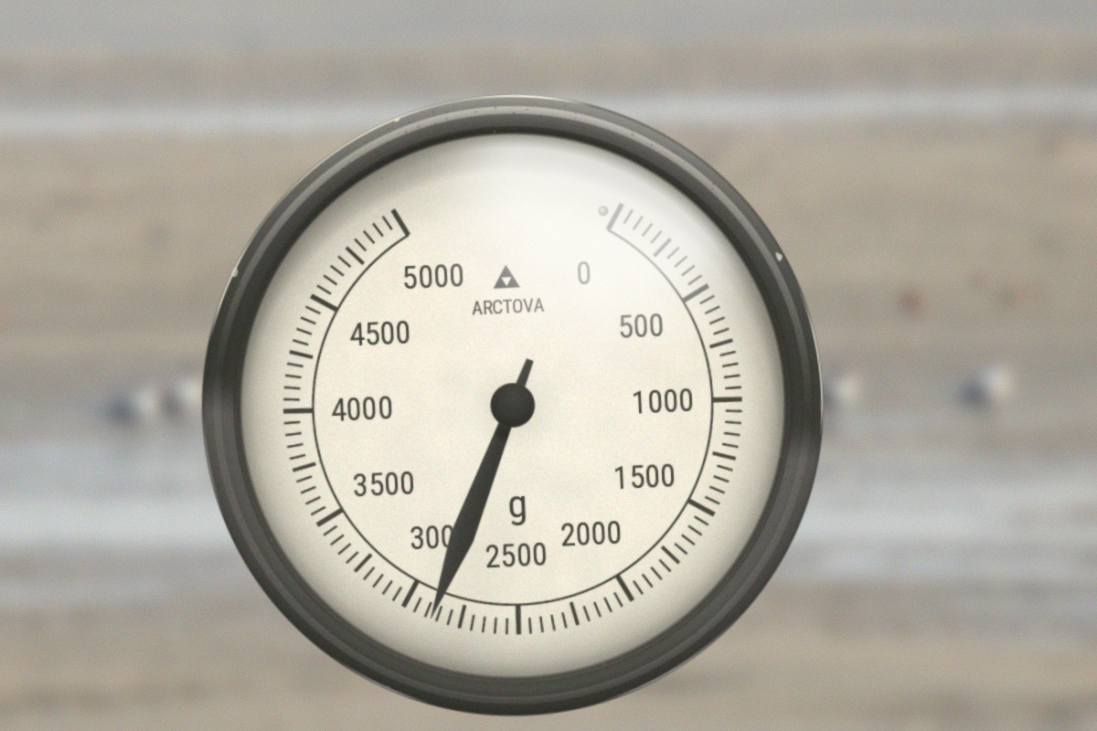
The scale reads 2875
